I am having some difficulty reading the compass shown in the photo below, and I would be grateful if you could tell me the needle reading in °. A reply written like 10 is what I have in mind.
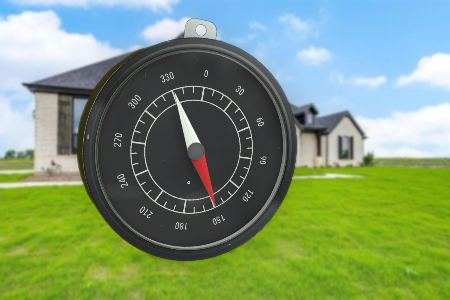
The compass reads 150
